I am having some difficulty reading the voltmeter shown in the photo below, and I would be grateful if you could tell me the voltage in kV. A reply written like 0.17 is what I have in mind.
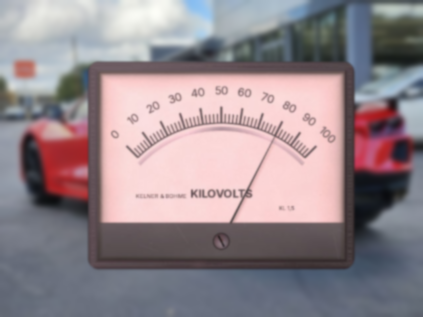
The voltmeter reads 80
